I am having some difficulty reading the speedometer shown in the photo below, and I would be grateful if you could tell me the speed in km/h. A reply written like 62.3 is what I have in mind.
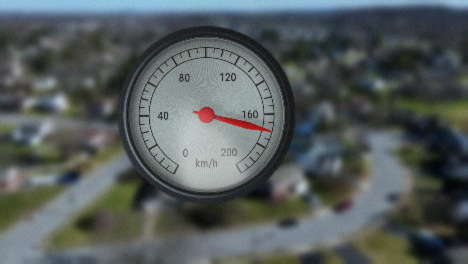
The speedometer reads 170
